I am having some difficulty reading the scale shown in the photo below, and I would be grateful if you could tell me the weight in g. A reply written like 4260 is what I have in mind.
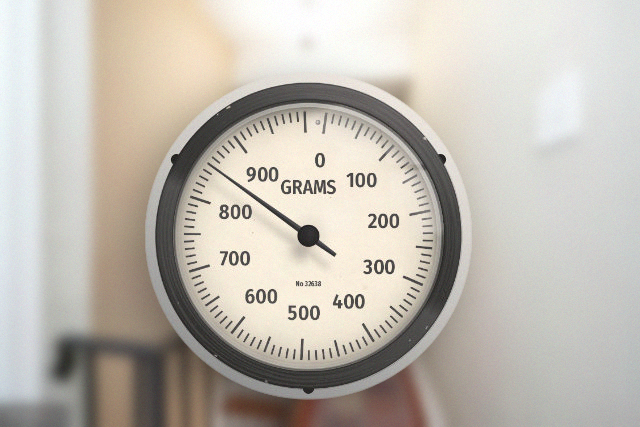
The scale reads 850
